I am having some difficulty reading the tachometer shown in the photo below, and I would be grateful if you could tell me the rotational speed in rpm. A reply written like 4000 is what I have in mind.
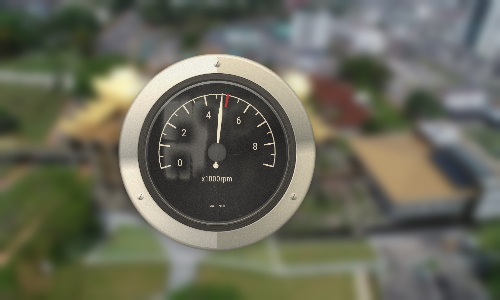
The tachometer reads 4750
